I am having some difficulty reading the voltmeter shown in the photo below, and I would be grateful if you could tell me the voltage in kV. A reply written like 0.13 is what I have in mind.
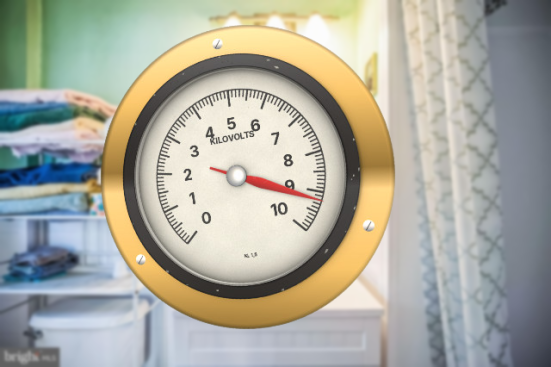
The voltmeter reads 9.2
